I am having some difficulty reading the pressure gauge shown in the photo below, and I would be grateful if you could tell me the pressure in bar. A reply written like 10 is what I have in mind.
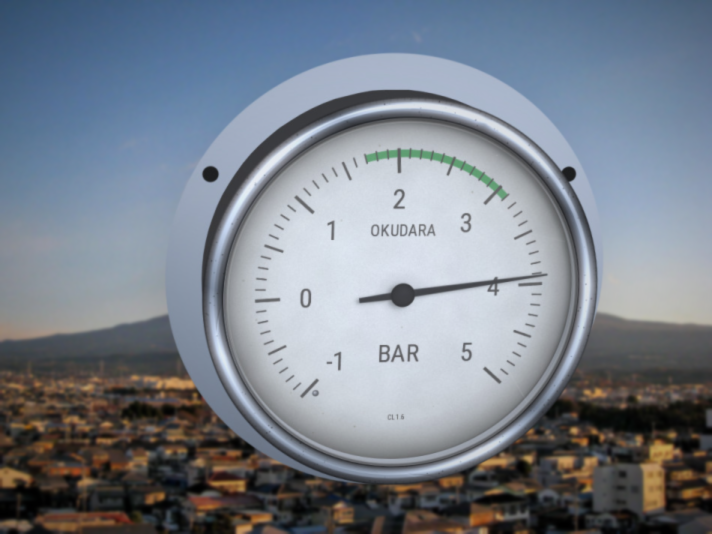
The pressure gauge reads 3.9
